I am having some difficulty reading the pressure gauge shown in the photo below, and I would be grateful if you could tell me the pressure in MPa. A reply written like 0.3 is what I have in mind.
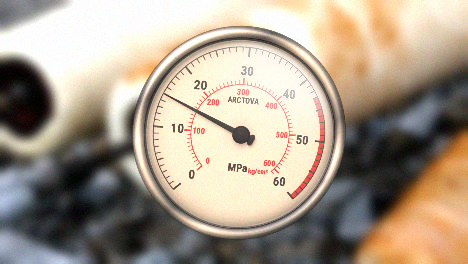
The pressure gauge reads 15
